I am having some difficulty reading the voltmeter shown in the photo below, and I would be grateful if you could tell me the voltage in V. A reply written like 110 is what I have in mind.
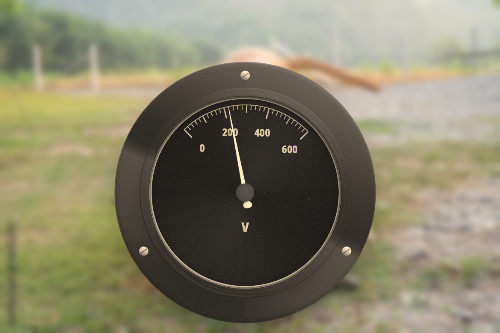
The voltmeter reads 220
